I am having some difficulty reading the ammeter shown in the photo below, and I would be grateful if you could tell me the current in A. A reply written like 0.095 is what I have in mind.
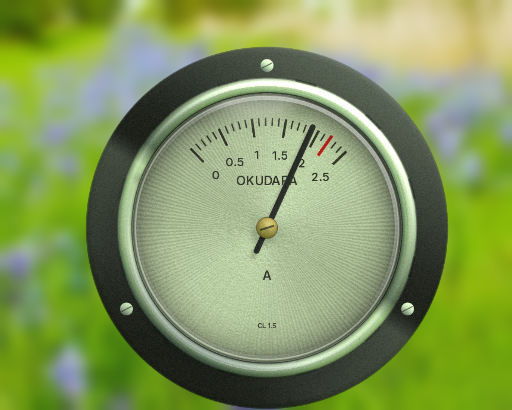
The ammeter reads 1.9
